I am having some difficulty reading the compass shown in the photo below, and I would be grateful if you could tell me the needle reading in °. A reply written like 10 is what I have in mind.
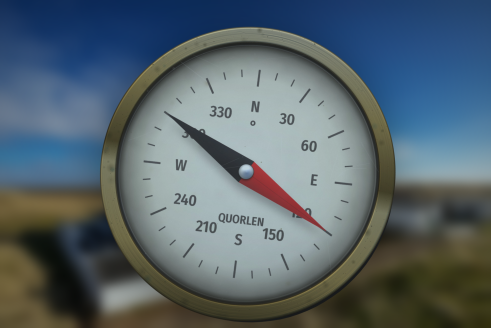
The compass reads 120
